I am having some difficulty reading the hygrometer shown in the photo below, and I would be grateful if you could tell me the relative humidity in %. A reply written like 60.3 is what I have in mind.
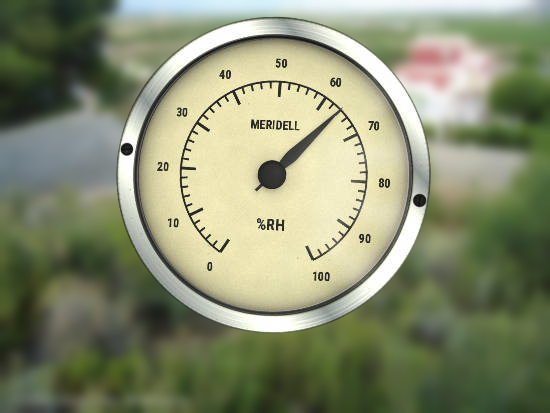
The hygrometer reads 64
